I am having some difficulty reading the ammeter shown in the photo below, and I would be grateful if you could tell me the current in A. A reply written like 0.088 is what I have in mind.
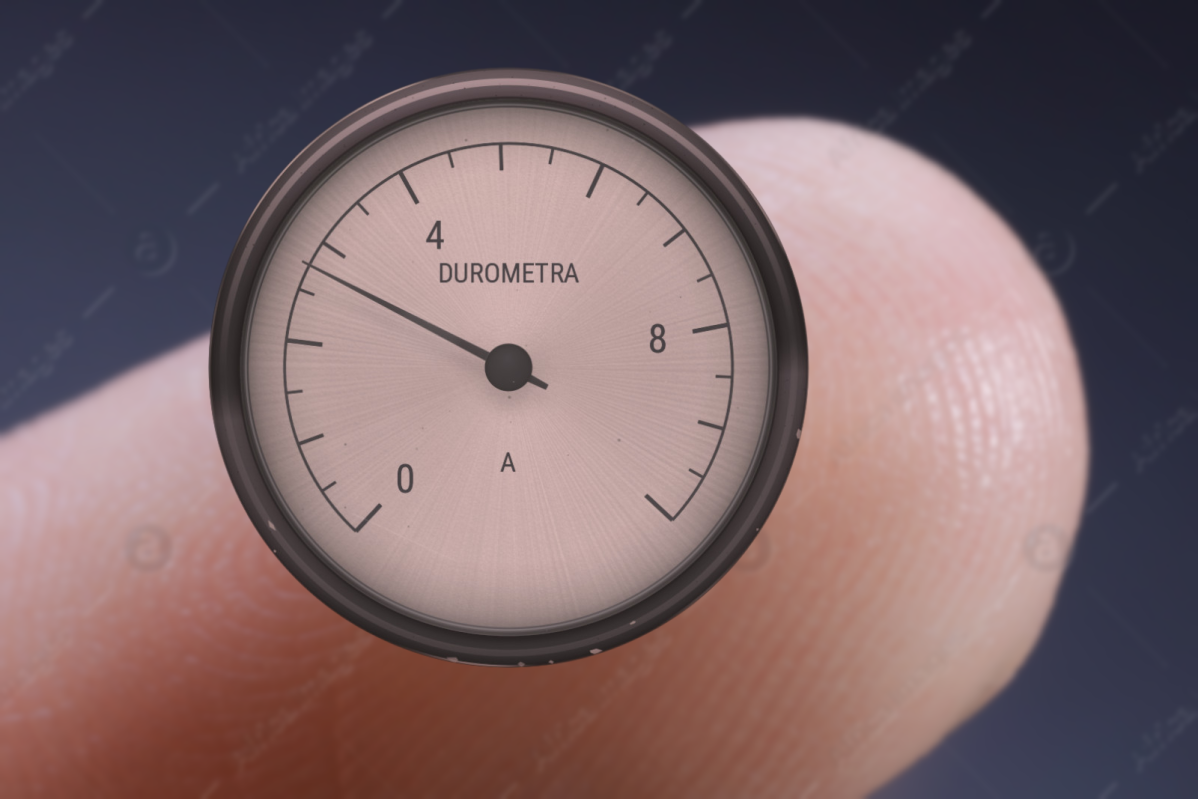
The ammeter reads 2.75
